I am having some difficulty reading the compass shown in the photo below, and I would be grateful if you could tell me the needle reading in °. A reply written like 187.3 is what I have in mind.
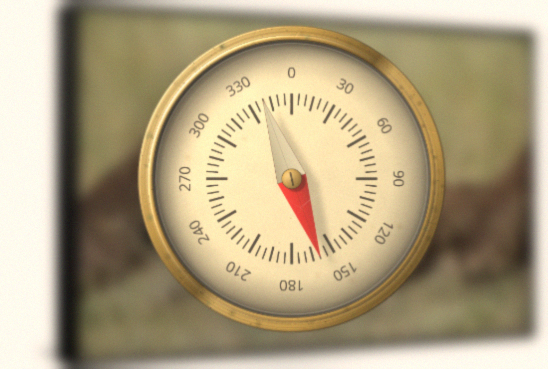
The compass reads 160
